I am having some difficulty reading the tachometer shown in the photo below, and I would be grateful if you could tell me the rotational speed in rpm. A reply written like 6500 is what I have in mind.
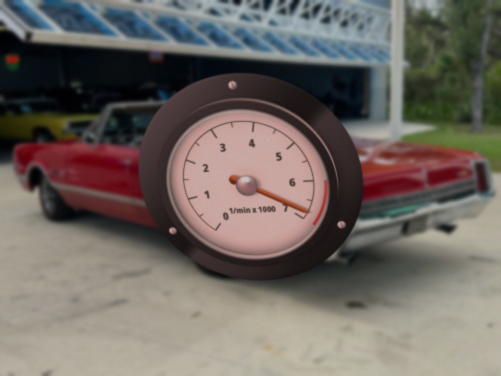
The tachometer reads 6750
